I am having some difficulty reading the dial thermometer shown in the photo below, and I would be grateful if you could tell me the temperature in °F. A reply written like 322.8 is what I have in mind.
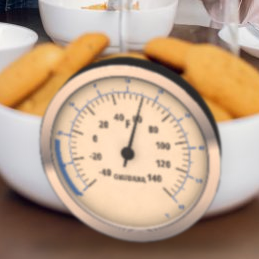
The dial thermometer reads 60
